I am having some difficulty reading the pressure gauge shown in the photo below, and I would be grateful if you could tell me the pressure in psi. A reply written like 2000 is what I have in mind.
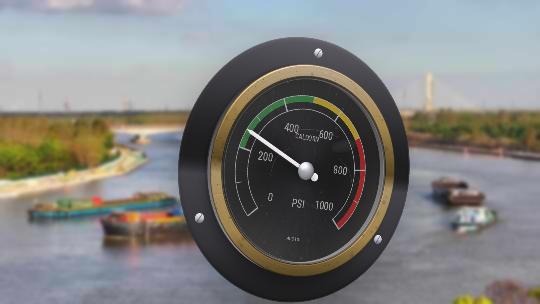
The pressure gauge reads 250
